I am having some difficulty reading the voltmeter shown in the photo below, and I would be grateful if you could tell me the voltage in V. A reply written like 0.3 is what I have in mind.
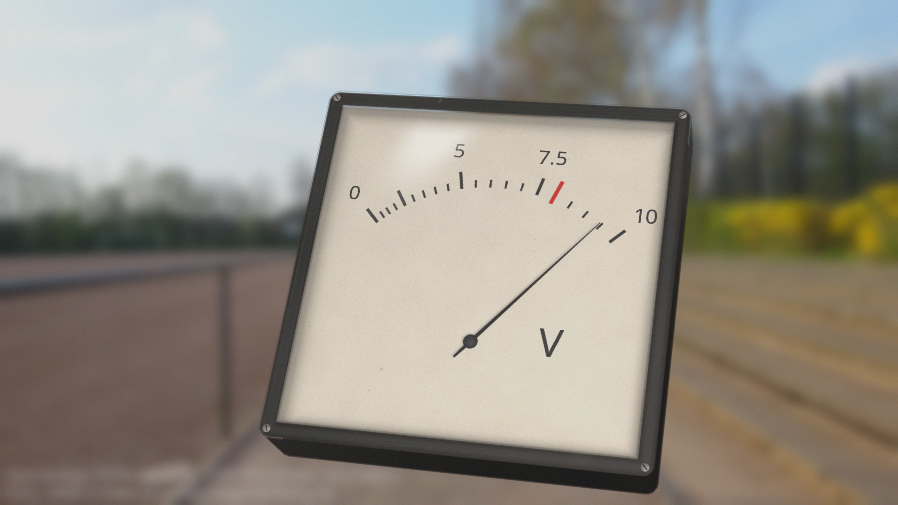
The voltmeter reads 9.5
